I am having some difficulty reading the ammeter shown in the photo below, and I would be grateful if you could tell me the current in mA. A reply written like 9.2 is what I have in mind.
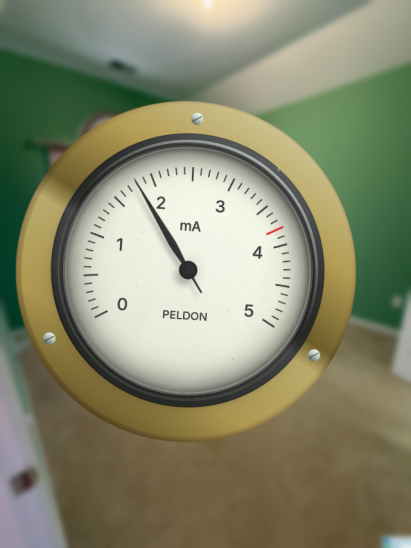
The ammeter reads 1.8
